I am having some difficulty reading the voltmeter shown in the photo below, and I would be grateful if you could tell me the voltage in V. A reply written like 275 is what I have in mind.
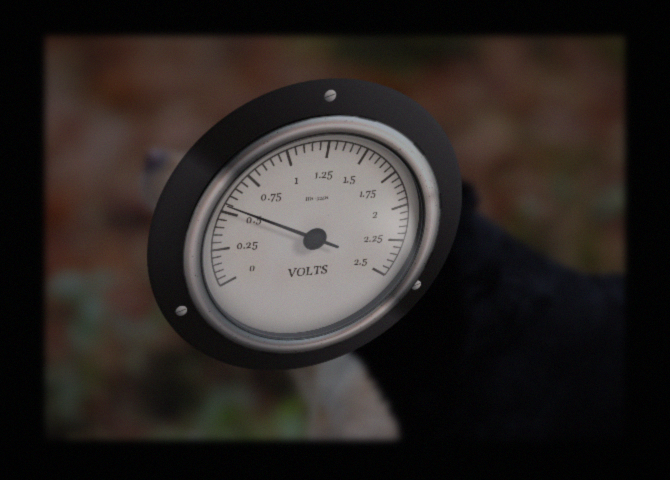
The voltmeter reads 0.55
